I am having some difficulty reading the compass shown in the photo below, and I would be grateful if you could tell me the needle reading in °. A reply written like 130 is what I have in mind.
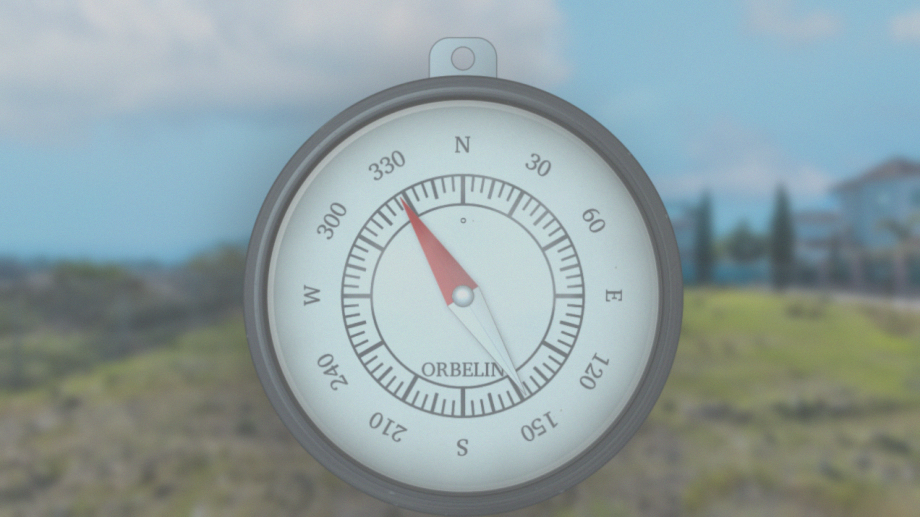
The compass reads 327.5
